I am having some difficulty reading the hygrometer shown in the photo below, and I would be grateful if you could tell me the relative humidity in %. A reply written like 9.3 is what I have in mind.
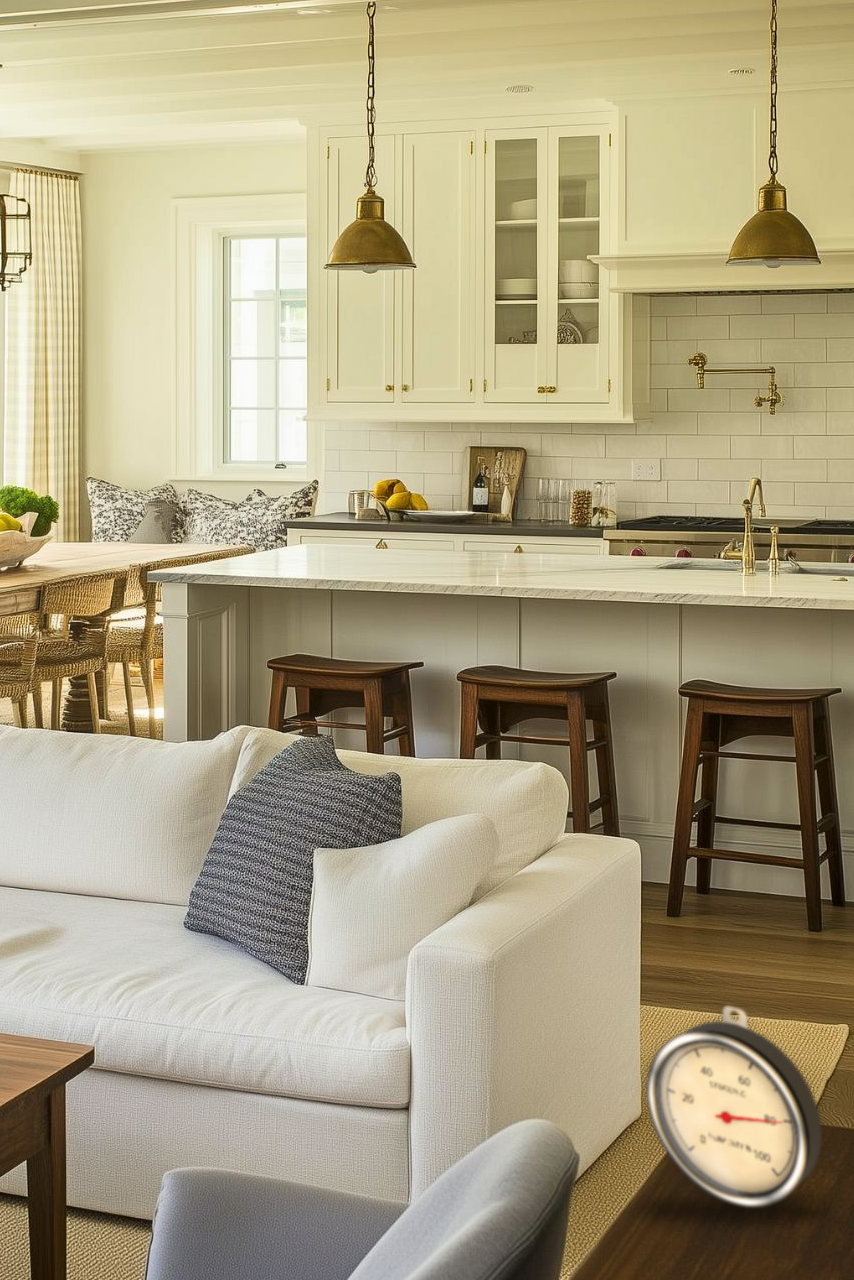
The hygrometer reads 80
